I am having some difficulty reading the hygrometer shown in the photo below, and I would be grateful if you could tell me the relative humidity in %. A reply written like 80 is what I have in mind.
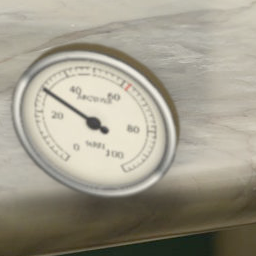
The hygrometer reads 30
